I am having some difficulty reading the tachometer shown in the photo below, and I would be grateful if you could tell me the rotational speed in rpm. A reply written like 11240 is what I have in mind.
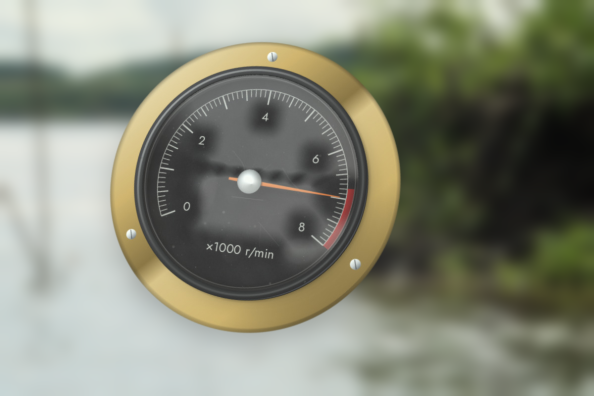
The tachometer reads 7000
